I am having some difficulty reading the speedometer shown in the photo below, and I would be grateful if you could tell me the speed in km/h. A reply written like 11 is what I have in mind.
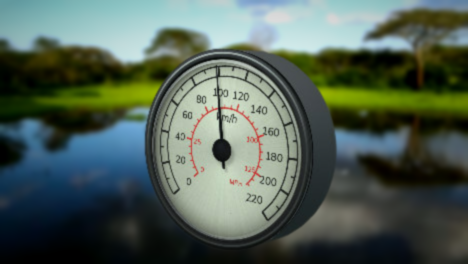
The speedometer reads 100
